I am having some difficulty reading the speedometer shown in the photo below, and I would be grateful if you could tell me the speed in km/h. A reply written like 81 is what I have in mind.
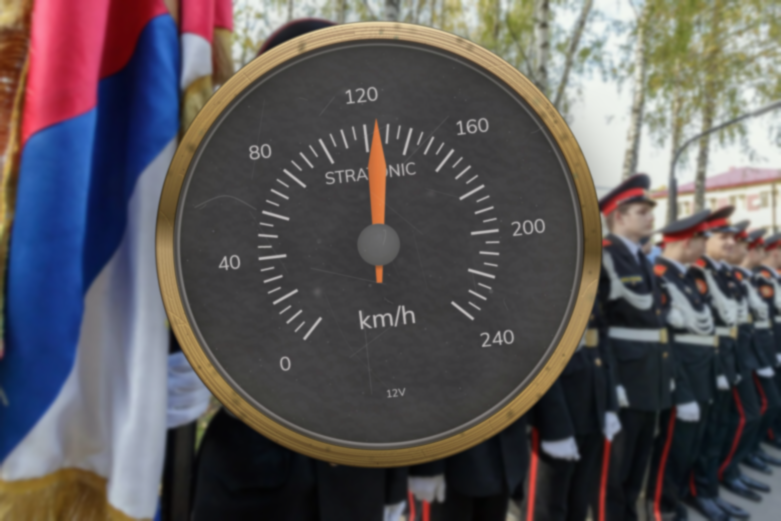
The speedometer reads 125
